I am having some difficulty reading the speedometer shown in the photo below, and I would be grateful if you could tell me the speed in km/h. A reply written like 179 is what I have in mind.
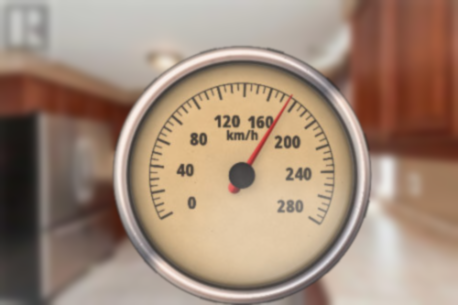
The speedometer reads 175
